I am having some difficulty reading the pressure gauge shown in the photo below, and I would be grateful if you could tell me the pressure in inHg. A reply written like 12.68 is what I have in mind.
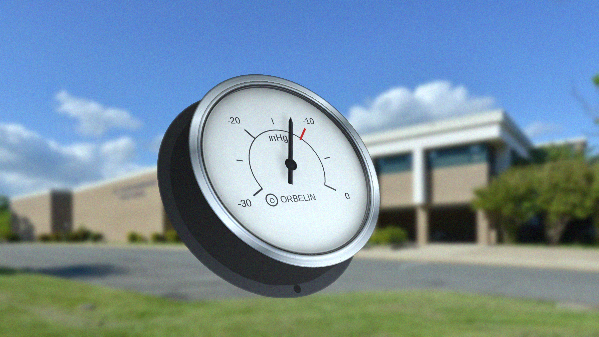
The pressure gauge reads -12.5
